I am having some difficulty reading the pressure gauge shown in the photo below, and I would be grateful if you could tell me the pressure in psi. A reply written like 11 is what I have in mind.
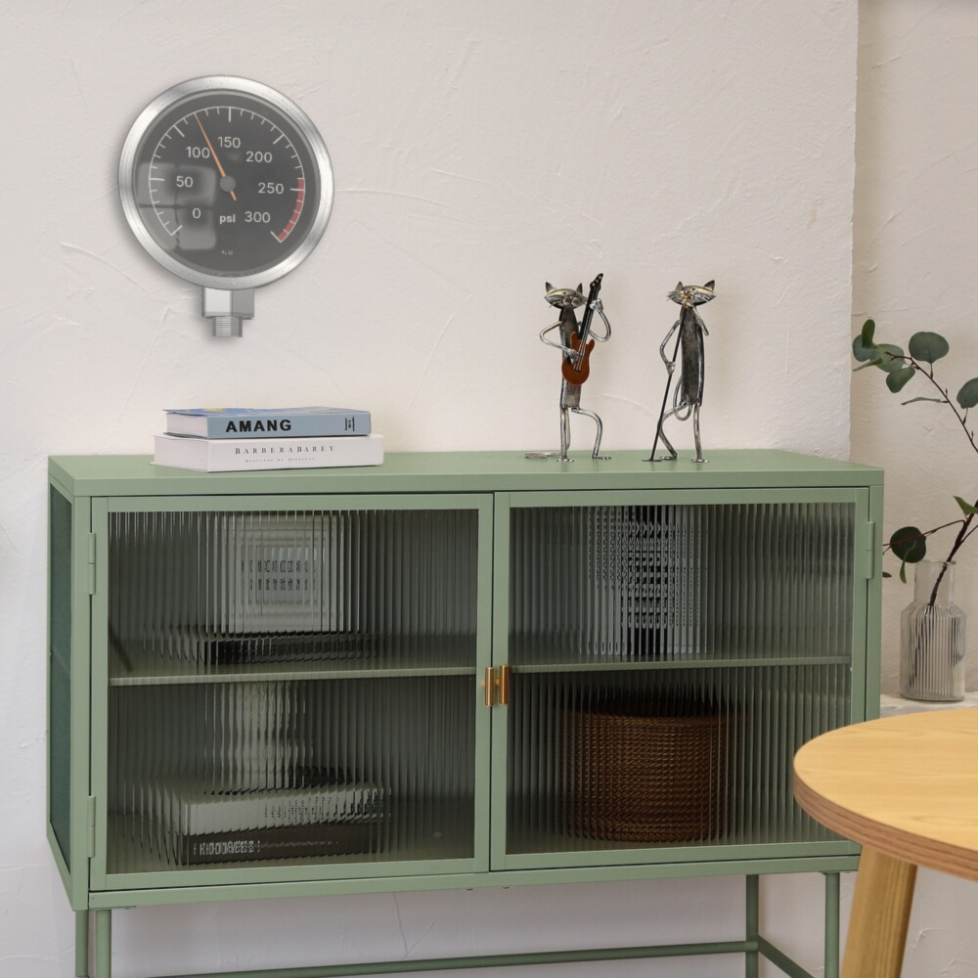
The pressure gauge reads 120
